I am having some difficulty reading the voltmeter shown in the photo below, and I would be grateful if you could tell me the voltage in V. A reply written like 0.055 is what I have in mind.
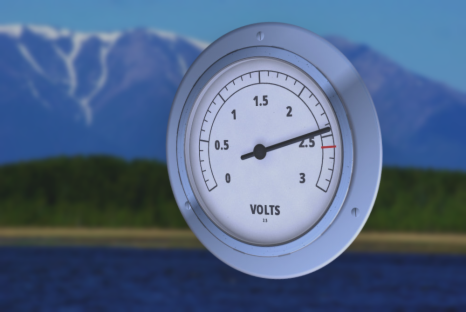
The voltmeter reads 2.45
